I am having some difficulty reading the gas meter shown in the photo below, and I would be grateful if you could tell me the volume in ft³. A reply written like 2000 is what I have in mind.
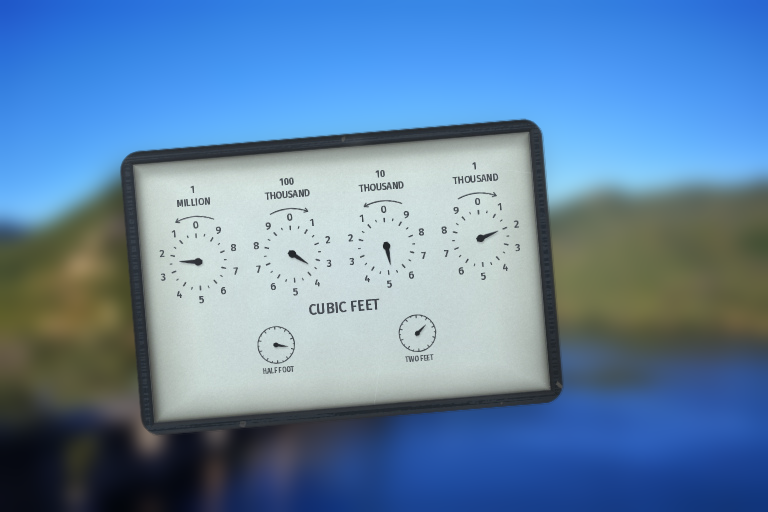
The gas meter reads 235200
